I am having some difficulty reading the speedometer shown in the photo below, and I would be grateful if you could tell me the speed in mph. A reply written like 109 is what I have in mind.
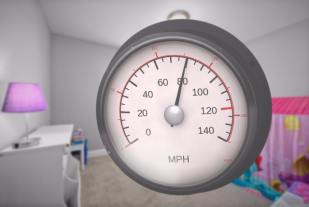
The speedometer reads 80
